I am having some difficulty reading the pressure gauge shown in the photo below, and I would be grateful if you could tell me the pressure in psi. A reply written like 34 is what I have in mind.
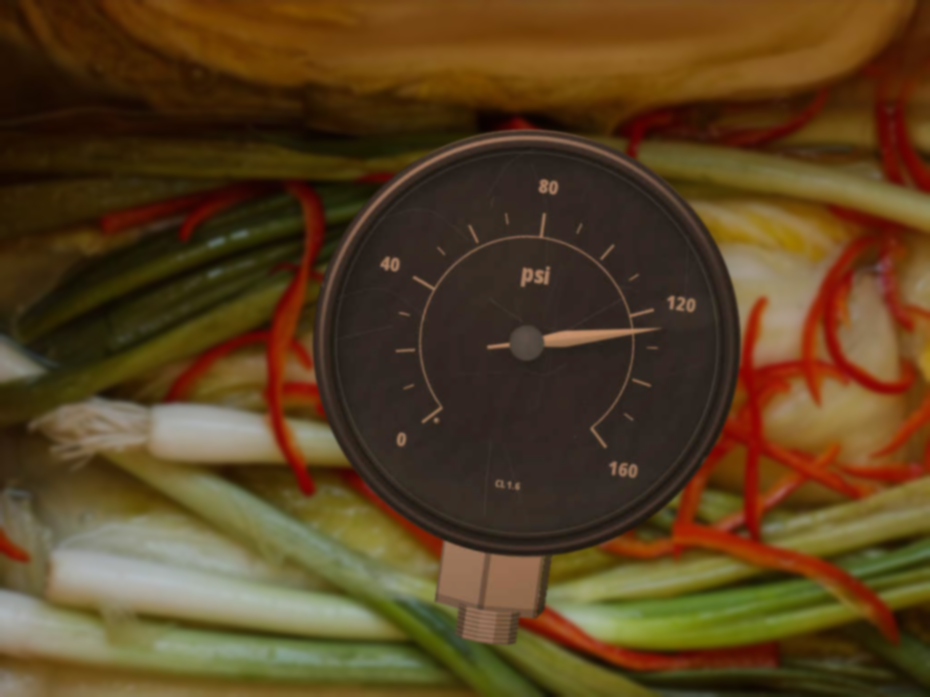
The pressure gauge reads 125
